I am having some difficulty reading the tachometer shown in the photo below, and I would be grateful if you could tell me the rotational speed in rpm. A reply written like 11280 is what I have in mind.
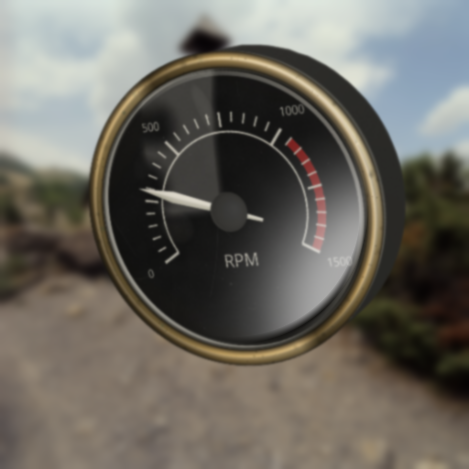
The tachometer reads 300
